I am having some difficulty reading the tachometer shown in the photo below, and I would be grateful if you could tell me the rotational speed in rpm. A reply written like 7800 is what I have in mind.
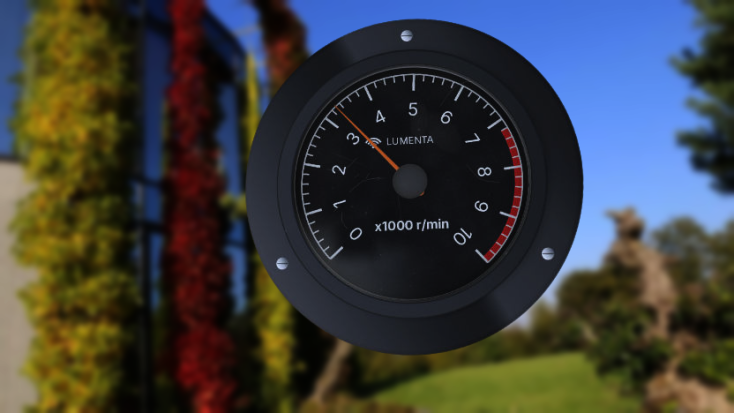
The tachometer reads 3300
